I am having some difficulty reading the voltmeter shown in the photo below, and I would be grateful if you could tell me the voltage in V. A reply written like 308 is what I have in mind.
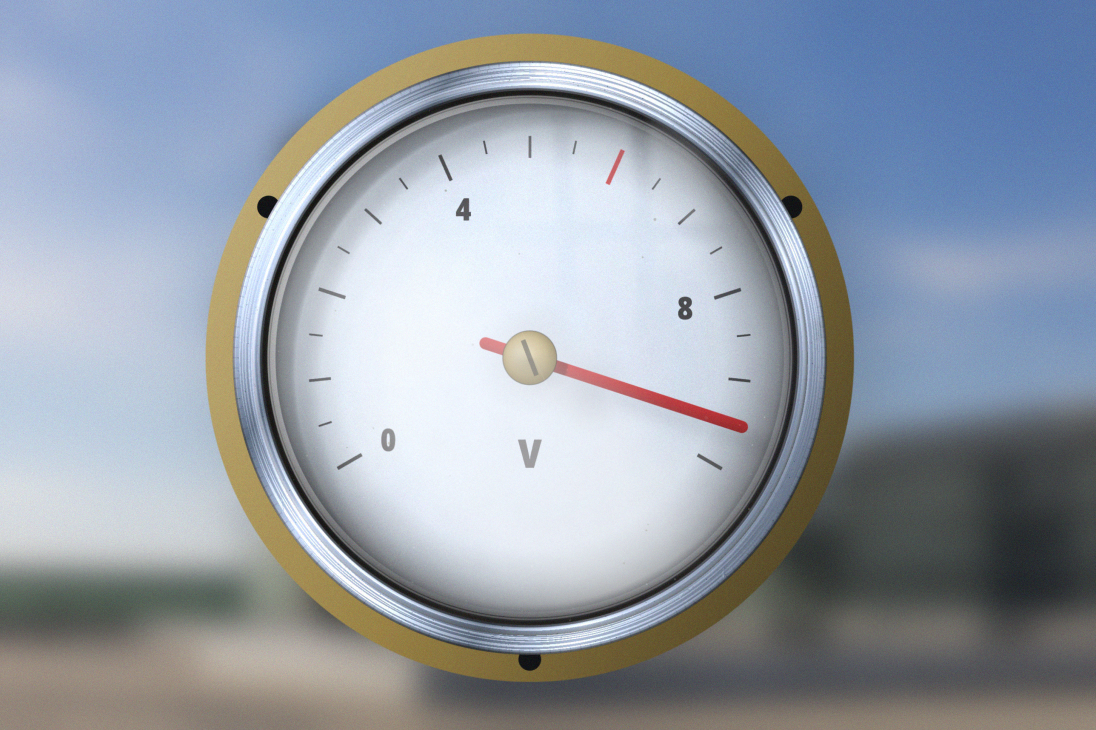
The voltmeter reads 9.5
